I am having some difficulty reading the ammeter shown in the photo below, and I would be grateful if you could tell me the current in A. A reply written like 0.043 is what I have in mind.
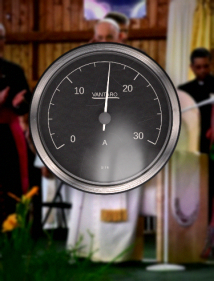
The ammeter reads 16
